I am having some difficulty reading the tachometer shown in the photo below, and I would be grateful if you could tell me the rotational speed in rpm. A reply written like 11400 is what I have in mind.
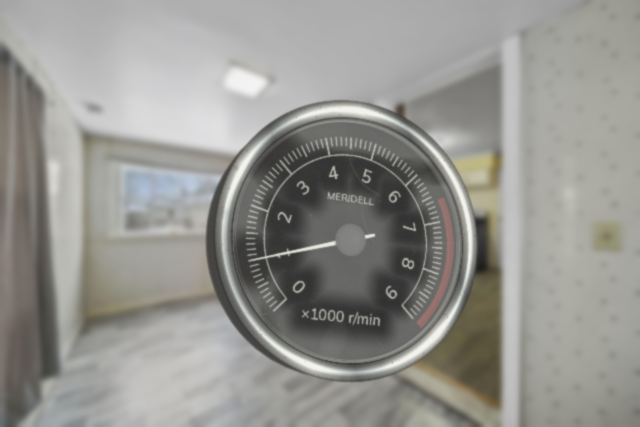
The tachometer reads 1000
